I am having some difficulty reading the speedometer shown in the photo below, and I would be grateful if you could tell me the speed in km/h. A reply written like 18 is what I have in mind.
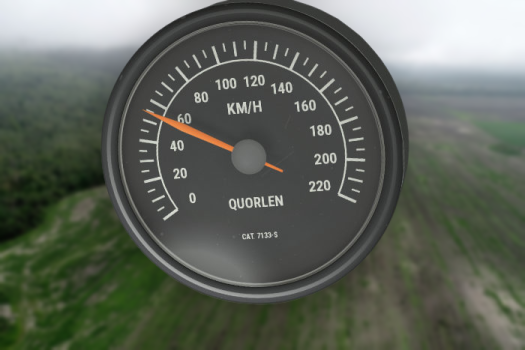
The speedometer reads 55
